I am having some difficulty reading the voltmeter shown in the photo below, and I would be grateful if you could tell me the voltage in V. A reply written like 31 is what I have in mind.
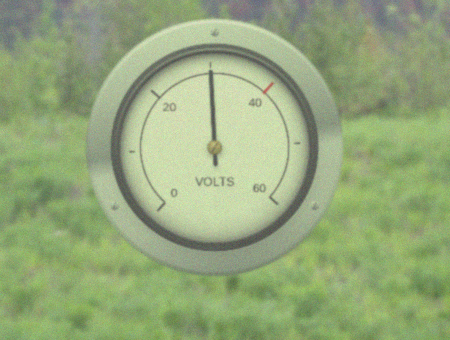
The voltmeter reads 30
